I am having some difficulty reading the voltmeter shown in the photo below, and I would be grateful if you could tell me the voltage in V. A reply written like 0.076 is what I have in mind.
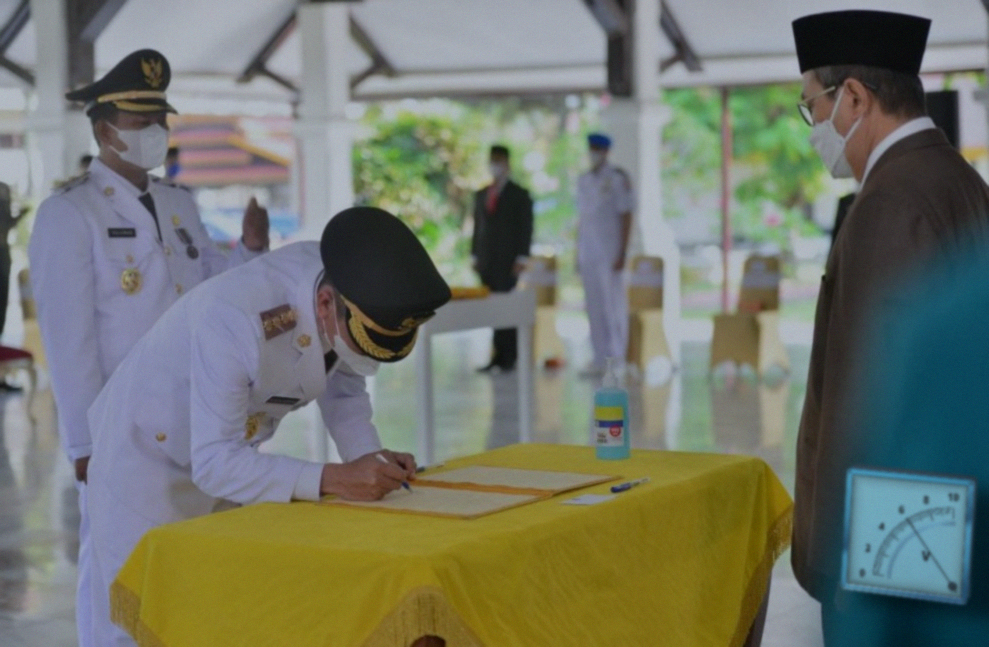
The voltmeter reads 6
